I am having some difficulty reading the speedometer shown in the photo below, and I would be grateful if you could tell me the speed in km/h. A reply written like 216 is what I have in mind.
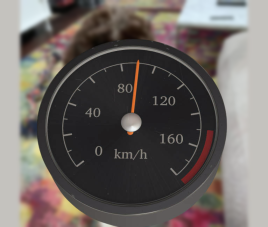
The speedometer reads 90
